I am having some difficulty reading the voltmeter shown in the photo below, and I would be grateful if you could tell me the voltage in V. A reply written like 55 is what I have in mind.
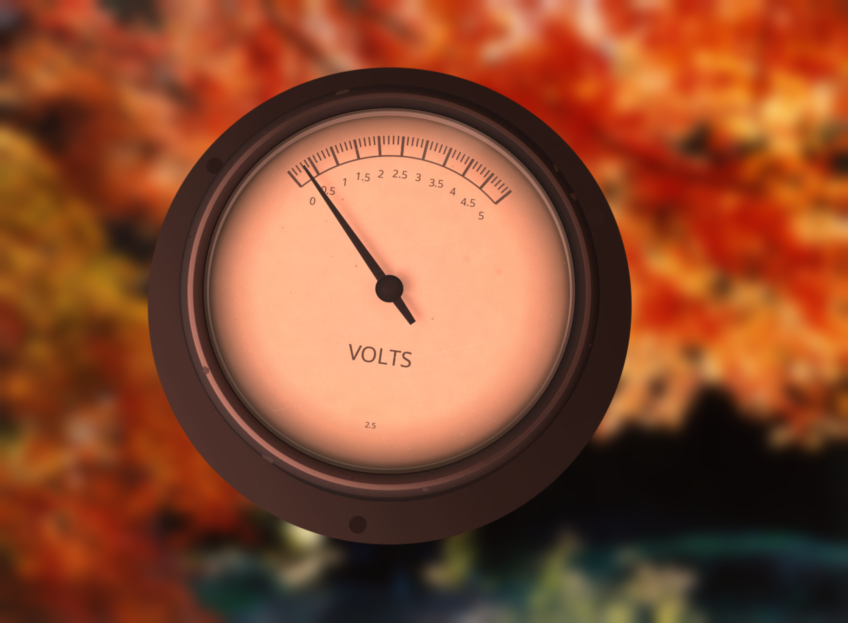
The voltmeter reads 0.3
